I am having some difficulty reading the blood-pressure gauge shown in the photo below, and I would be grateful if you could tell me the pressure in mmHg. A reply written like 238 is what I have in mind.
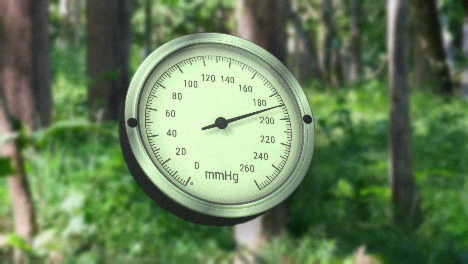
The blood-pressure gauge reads 190
